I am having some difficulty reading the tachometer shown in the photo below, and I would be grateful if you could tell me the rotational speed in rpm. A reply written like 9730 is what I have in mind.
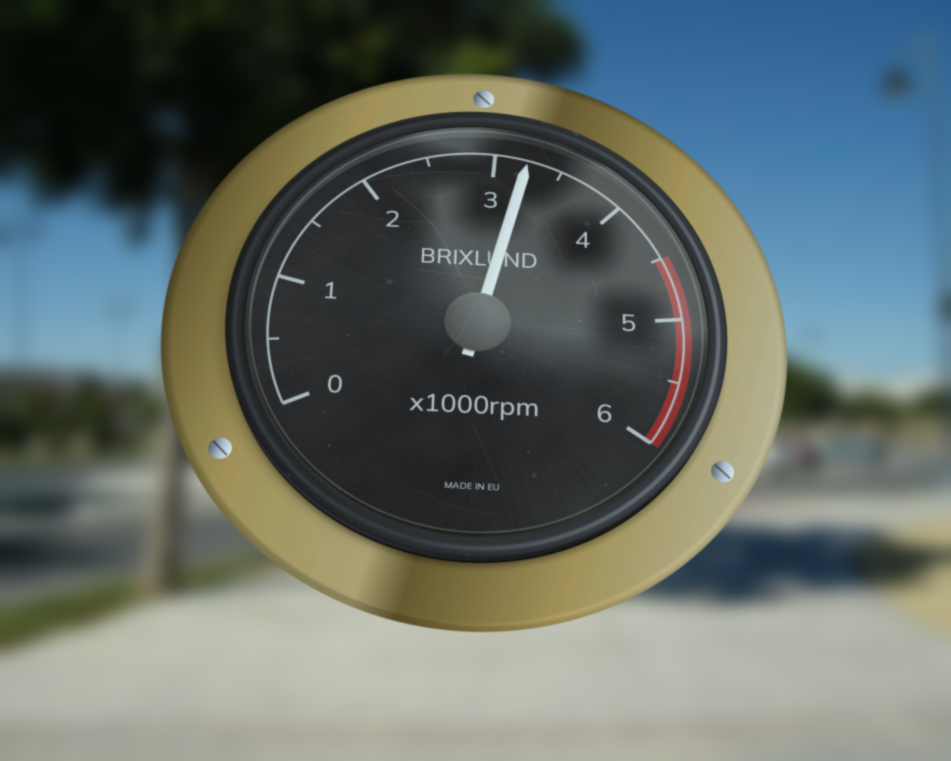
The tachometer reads 3250
